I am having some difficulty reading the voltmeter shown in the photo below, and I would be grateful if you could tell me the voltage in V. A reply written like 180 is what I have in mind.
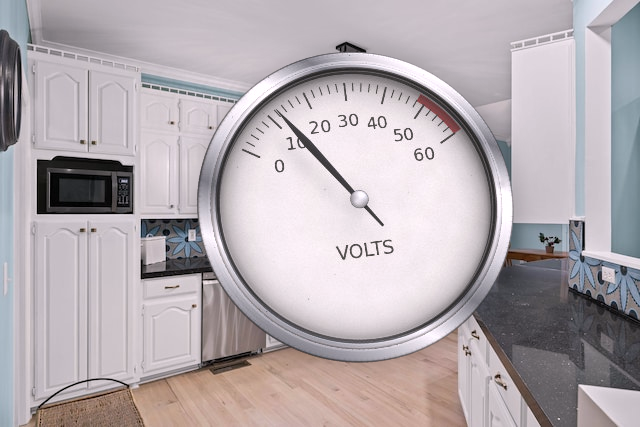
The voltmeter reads 12
